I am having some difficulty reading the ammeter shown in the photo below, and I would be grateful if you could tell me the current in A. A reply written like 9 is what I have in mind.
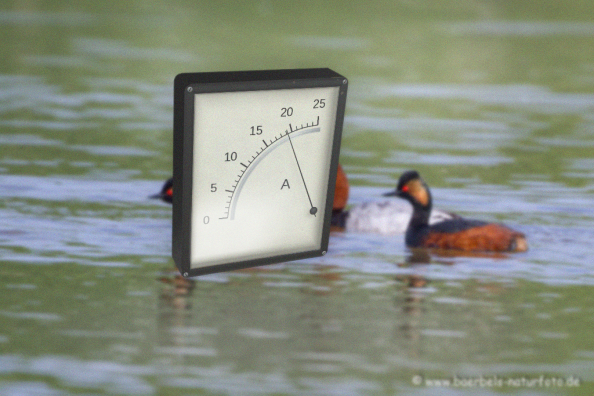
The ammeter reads 19
